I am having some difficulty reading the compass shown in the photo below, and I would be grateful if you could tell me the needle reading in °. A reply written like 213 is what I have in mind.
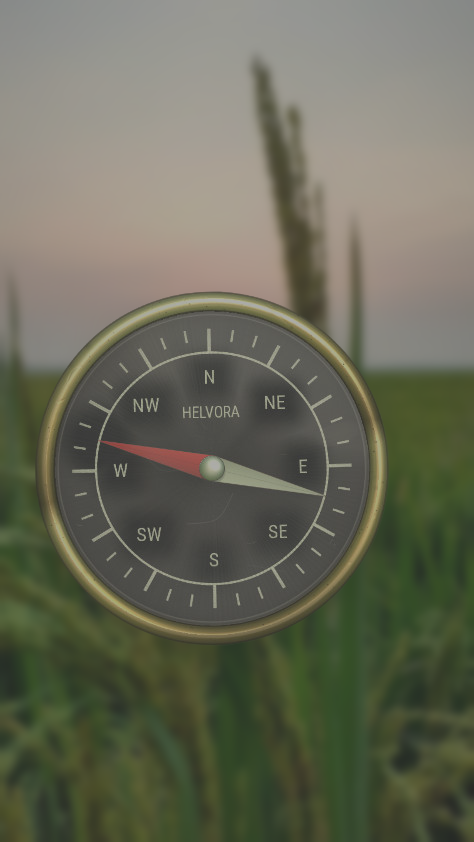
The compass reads 285
